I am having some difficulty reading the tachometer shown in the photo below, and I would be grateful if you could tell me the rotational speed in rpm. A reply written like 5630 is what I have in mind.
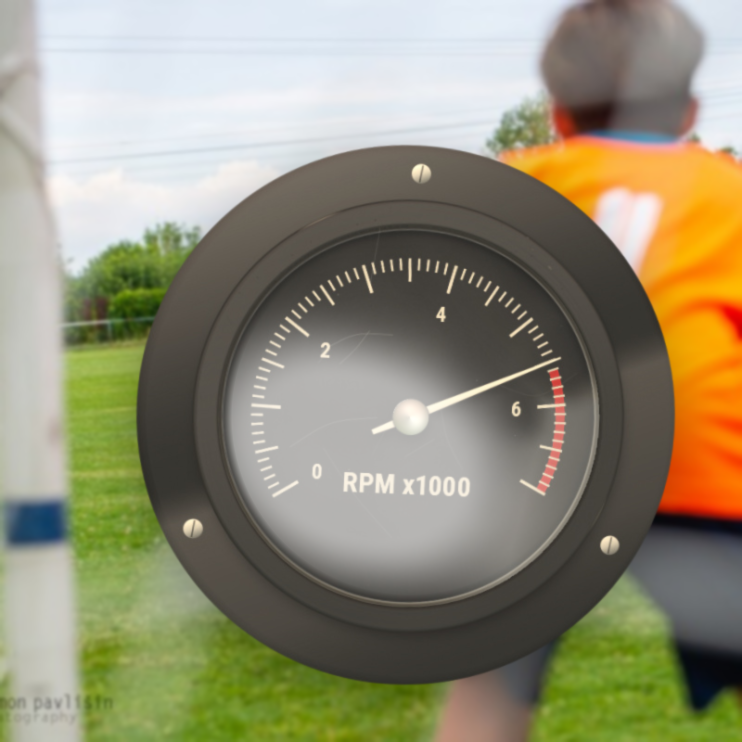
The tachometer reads 5500
